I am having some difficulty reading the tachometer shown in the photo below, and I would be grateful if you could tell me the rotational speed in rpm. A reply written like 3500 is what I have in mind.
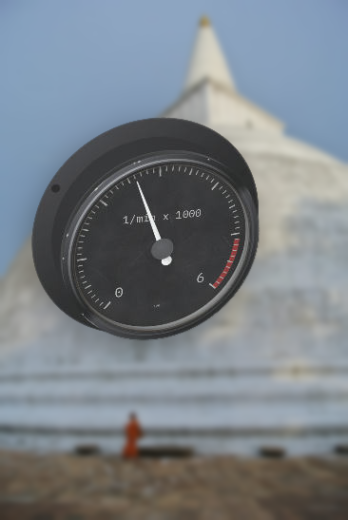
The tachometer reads 2600
